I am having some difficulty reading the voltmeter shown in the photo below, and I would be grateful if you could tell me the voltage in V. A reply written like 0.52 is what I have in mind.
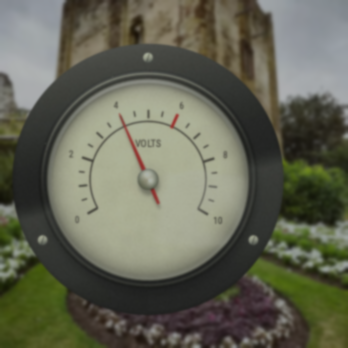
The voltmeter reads 4
